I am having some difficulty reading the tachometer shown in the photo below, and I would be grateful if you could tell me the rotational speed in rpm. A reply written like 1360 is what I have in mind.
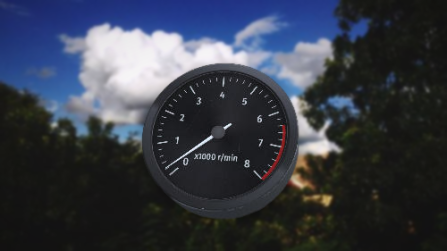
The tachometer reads 200
